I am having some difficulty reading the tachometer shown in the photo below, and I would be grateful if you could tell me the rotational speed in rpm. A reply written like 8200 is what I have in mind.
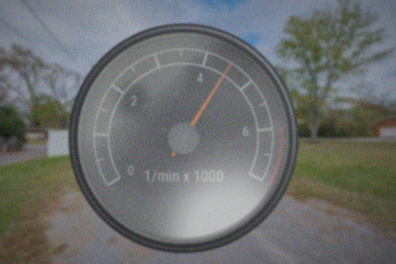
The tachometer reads 4500
